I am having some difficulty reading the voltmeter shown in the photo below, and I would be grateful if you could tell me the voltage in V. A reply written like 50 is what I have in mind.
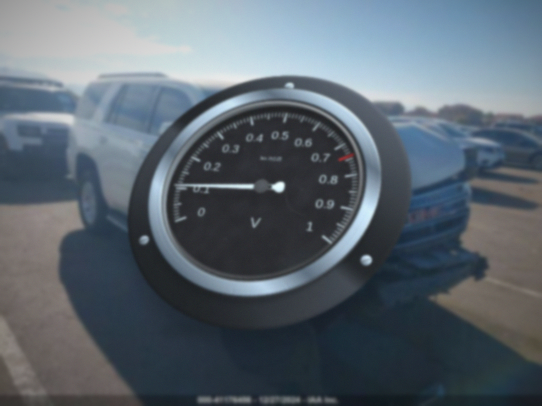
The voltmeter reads 0.1
